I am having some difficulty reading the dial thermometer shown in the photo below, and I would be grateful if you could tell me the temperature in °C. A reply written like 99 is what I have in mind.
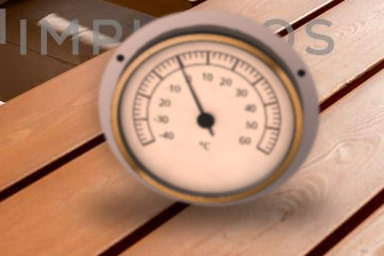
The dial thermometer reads 0
